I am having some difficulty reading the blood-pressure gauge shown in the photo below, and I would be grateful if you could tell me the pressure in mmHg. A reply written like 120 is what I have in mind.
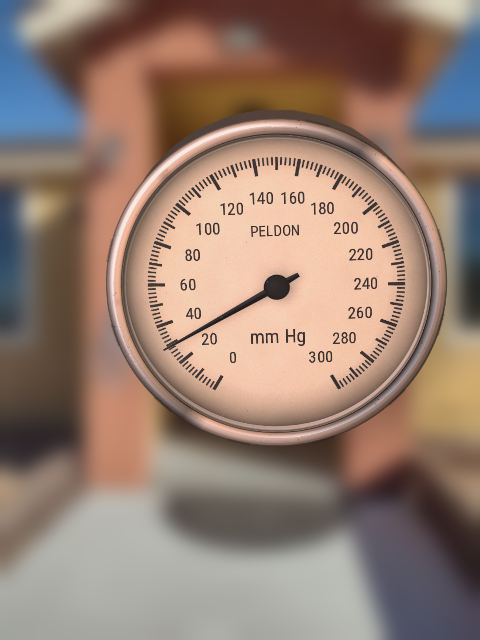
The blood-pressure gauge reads 30
